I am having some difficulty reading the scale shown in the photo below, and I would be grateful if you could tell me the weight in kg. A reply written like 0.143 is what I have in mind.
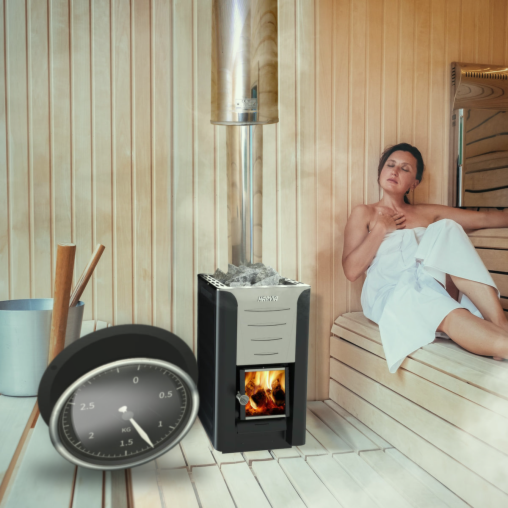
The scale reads 1.25
